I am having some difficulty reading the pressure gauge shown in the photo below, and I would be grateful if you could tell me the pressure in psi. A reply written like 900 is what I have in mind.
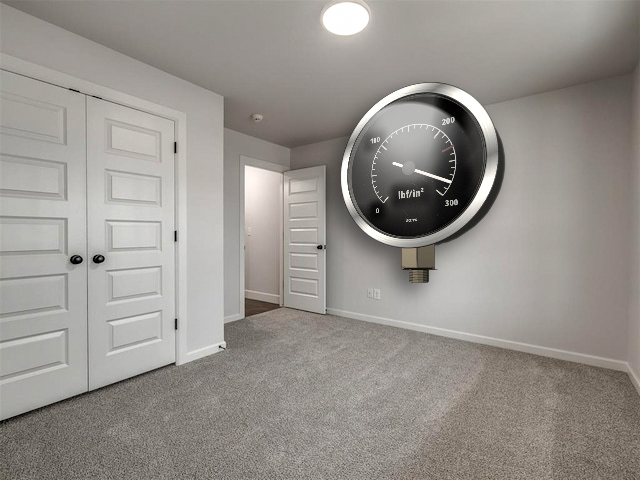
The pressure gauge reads 280
